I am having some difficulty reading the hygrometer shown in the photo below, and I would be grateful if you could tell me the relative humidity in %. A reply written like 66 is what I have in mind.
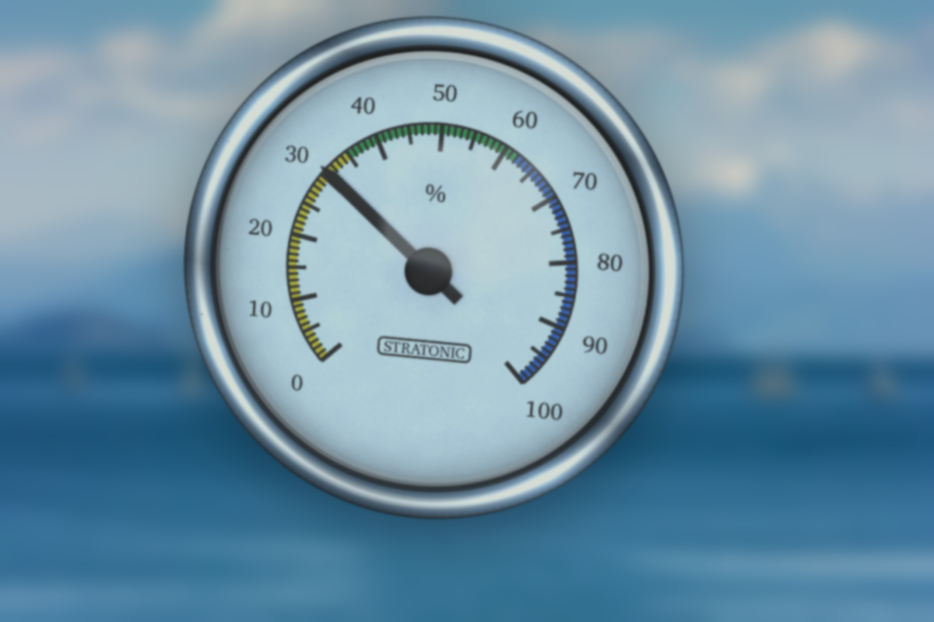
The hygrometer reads 31
